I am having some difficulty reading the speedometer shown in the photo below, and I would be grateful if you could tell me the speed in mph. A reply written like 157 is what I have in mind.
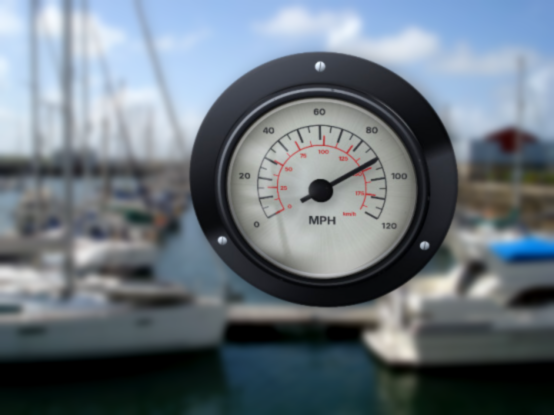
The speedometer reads 90
